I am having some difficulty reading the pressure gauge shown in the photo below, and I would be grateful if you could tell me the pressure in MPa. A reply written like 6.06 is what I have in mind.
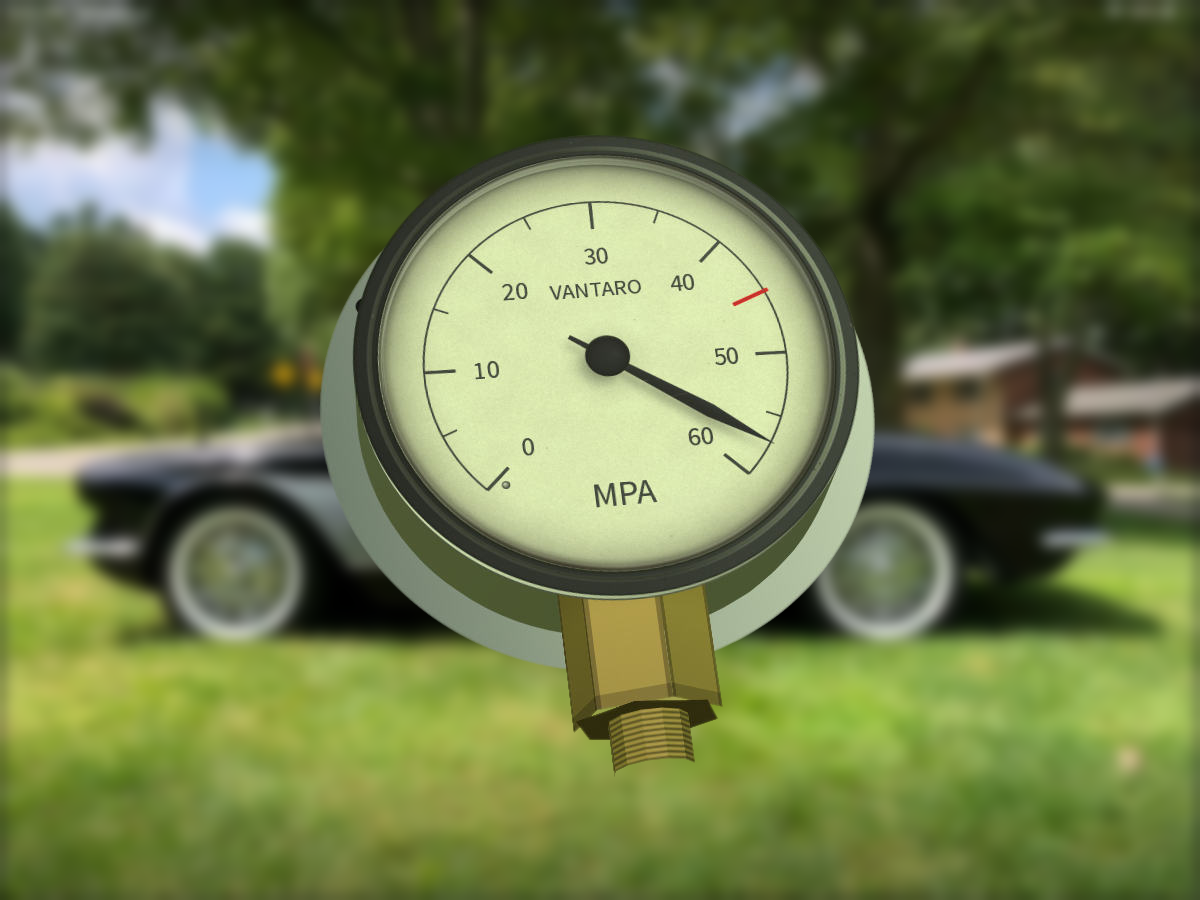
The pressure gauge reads 57.5
